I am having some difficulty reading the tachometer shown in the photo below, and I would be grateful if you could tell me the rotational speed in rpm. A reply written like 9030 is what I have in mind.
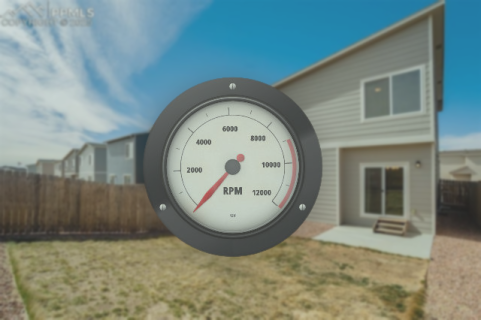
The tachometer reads 0
